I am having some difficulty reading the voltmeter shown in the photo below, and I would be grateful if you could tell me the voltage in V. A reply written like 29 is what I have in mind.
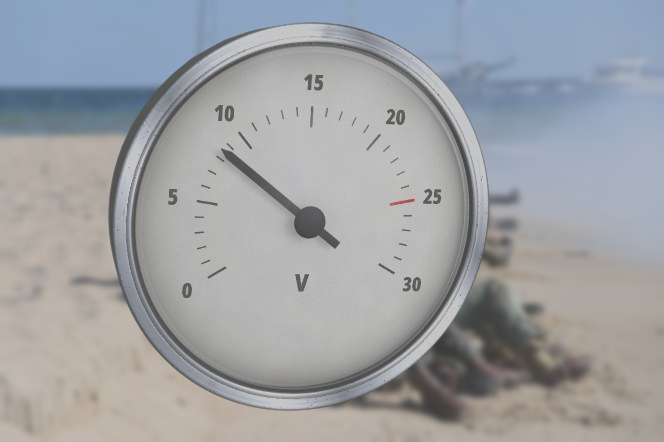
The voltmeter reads 8.5
